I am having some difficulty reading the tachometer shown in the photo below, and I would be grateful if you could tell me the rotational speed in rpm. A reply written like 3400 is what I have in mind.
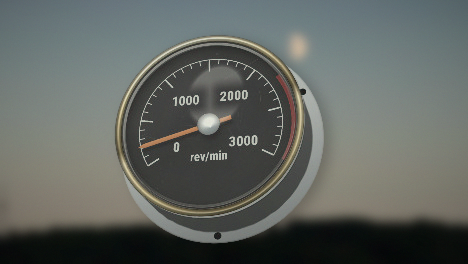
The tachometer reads 200
